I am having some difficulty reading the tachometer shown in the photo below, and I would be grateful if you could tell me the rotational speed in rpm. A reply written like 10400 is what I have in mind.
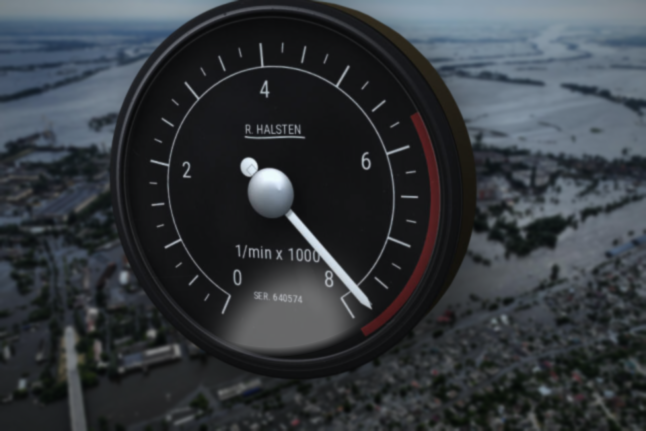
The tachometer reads 7750
